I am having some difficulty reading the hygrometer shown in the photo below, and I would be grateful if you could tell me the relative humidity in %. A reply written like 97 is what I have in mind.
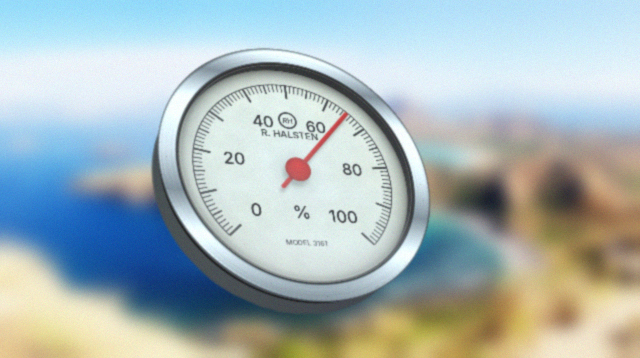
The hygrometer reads 65
